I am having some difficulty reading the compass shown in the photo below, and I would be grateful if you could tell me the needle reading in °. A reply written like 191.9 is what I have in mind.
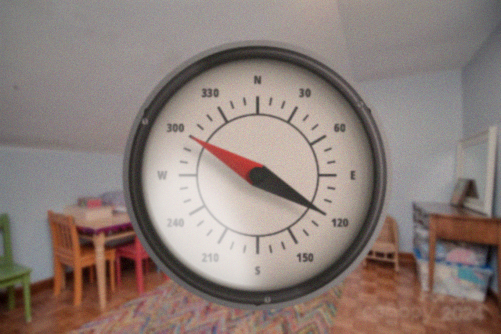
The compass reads 300
